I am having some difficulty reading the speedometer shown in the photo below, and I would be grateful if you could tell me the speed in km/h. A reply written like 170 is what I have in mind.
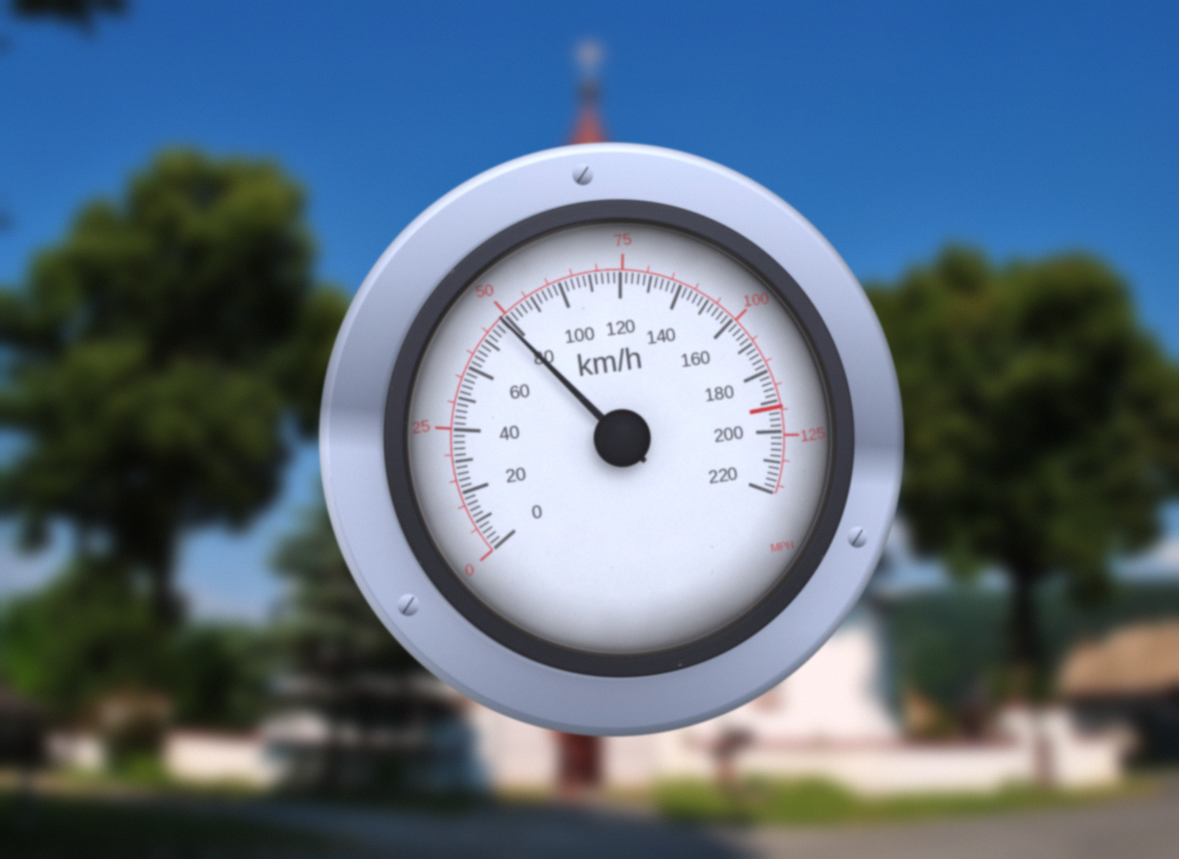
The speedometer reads 78
